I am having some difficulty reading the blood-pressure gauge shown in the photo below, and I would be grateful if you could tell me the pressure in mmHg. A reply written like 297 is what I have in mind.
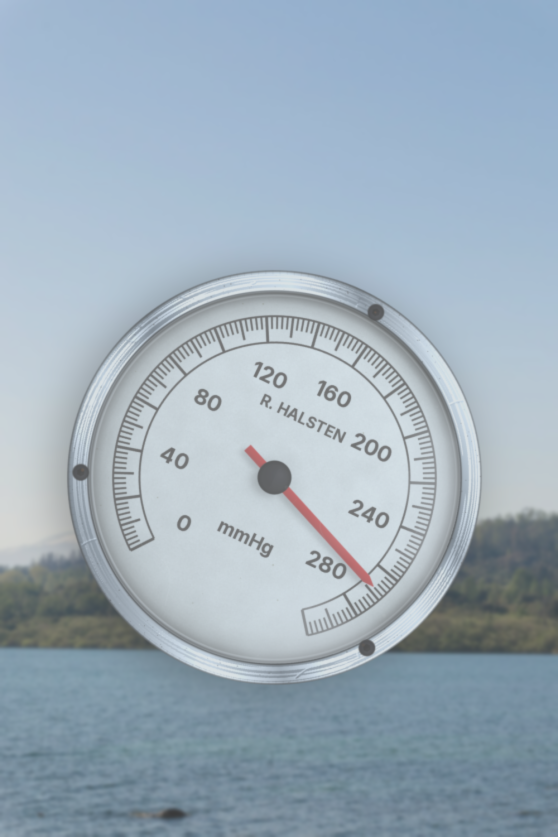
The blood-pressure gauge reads 268
